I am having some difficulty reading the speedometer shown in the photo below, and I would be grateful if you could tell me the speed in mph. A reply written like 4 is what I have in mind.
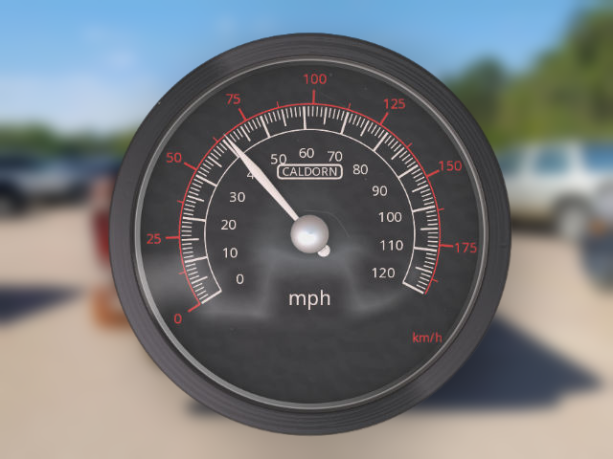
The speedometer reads 41
